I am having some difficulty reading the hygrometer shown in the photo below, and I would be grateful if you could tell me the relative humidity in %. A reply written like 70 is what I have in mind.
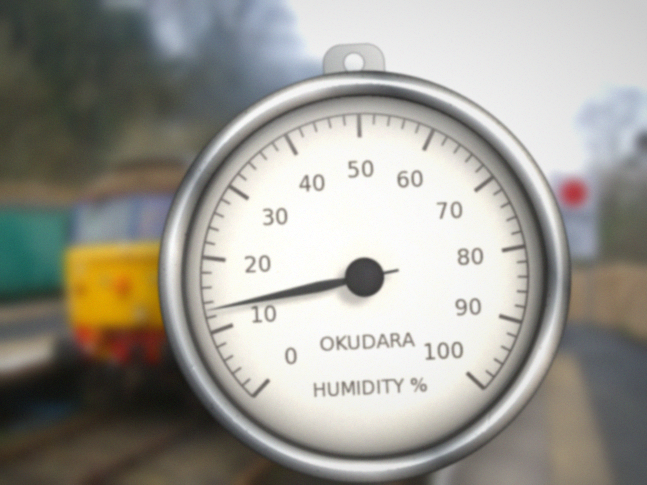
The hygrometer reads 13
